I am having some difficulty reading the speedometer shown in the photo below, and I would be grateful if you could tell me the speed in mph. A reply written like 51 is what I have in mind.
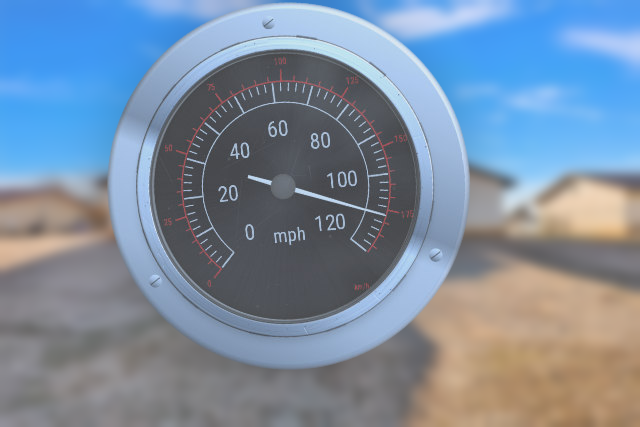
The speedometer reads 110
